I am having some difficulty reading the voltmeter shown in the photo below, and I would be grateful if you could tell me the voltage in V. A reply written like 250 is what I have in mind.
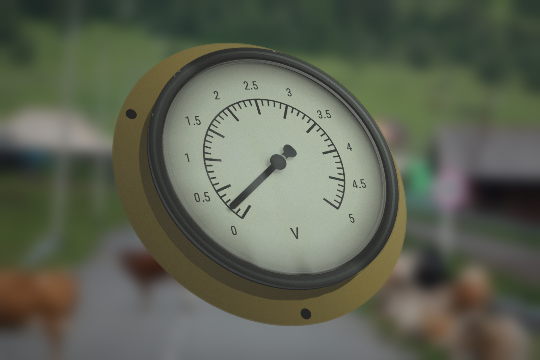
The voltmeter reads 0.2
